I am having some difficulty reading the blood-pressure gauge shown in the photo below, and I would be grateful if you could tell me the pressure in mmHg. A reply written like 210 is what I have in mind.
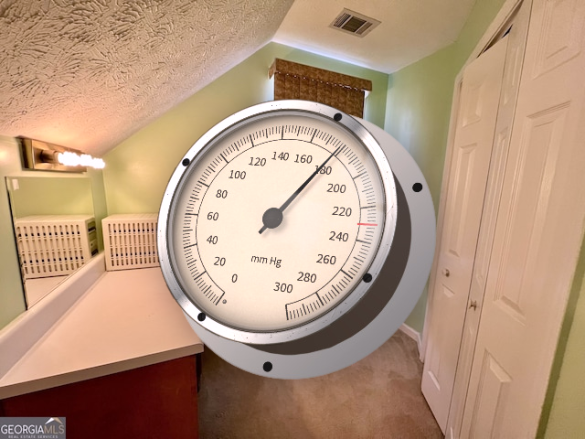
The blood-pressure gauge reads 180
